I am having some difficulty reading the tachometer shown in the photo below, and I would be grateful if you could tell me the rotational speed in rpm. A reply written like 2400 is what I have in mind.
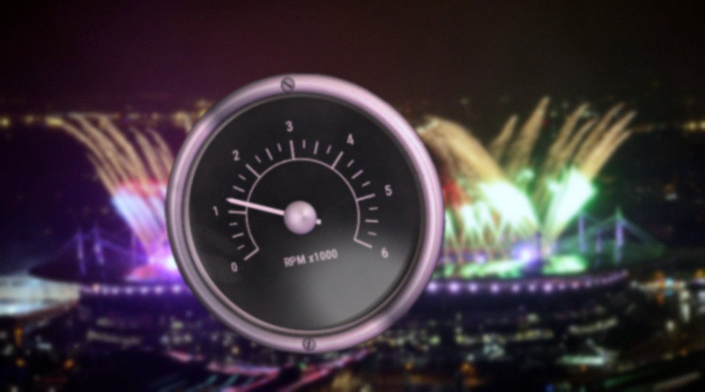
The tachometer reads 1250
